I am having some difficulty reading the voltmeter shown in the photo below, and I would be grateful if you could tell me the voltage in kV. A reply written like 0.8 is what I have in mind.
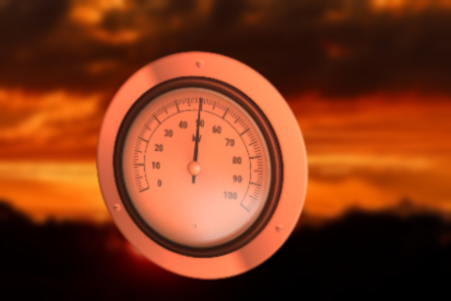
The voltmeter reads 50
